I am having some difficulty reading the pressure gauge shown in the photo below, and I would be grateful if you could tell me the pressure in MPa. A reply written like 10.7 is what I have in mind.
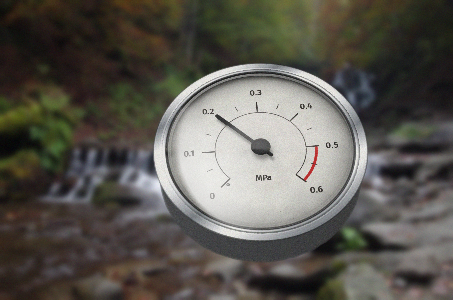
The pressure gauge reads 0.2
